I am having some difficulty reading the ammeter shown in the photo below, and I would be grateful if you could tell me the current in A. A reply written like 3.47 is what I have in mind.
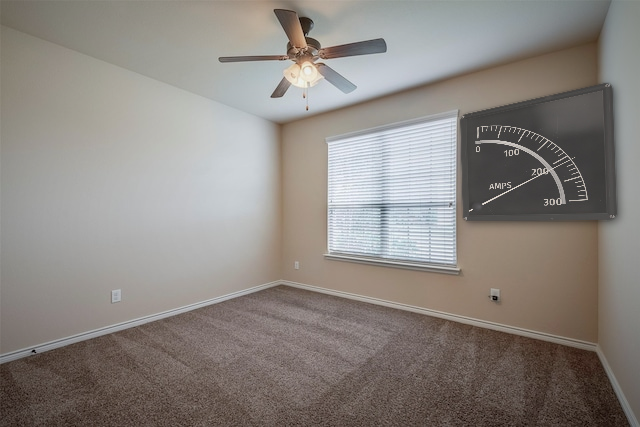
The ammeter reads 210
